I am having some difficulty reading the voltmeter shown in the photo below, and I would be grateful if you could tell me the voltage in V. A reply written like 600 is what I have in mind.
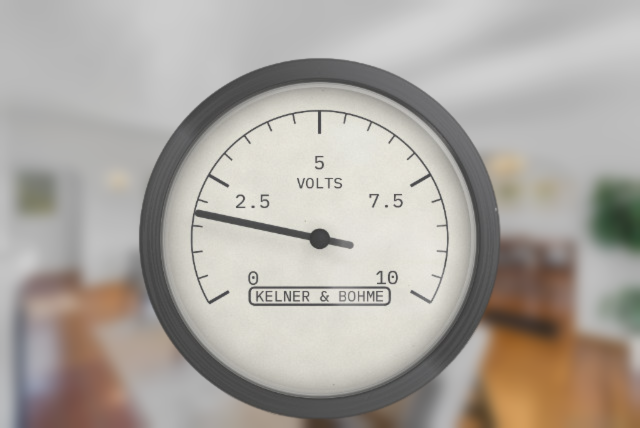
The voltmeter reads 1.75
